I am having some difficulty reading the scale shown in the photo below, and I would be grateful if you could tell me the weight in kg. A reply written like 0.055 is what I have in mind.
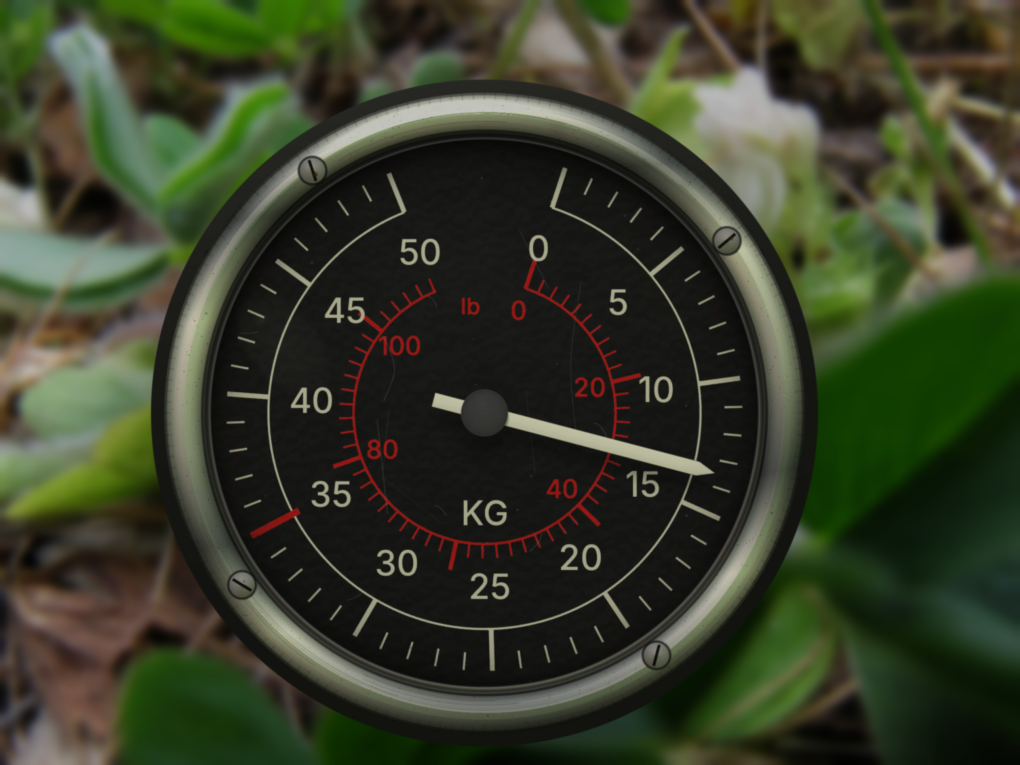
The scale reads 13.5
